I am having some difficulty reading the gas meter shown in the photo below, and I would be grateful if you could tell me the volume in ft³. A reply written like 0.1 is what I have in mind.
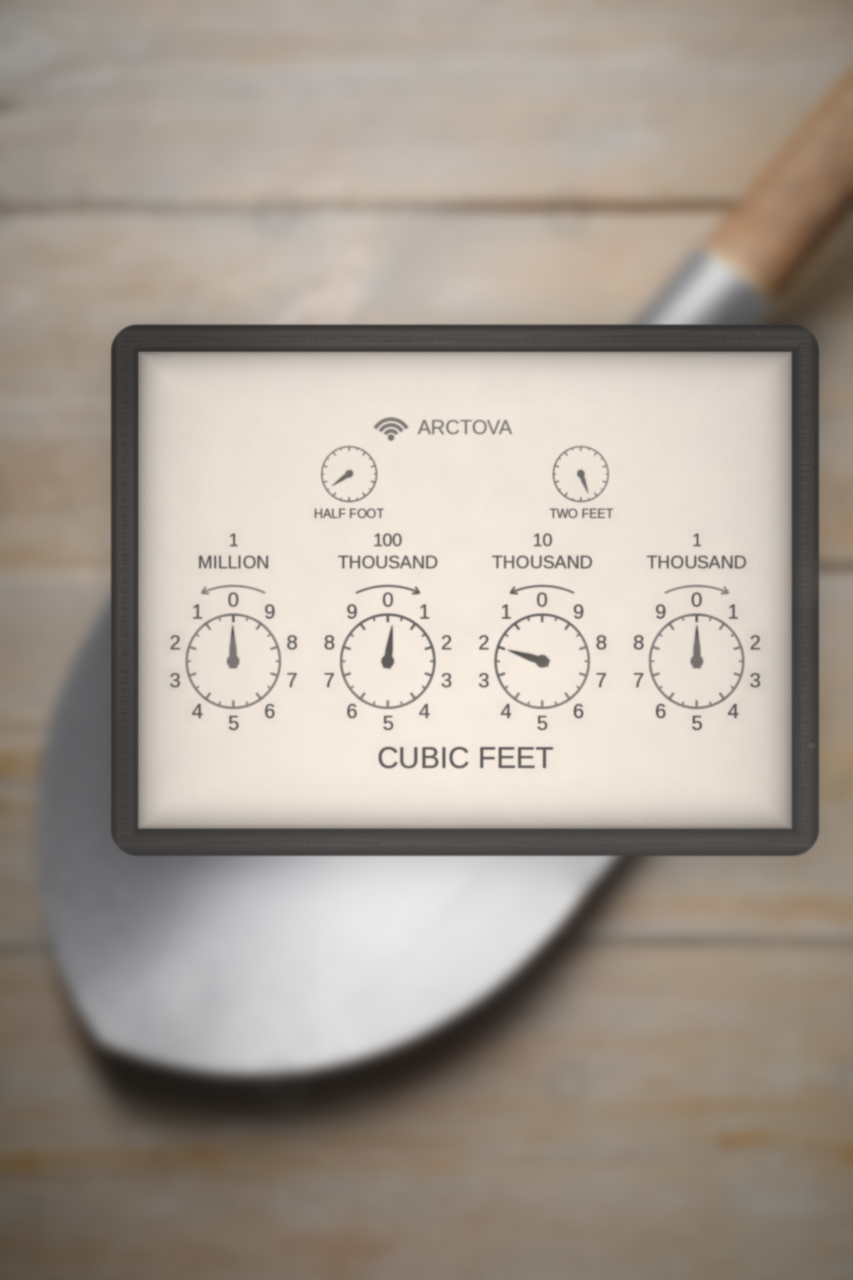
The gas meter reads 2000
